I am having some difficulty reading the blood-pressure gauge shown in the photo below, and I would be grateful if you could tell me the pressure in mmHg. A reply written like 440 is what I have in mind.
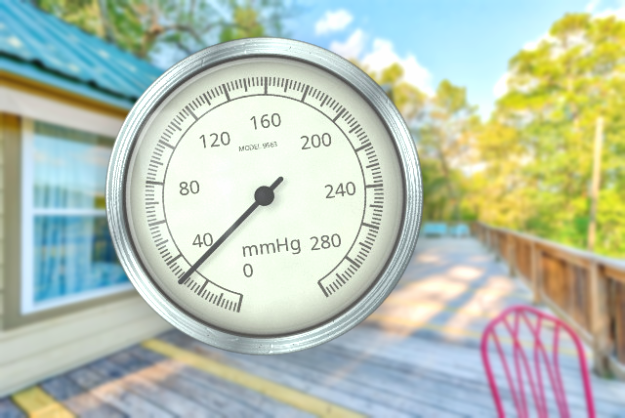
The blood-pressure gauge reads 30
